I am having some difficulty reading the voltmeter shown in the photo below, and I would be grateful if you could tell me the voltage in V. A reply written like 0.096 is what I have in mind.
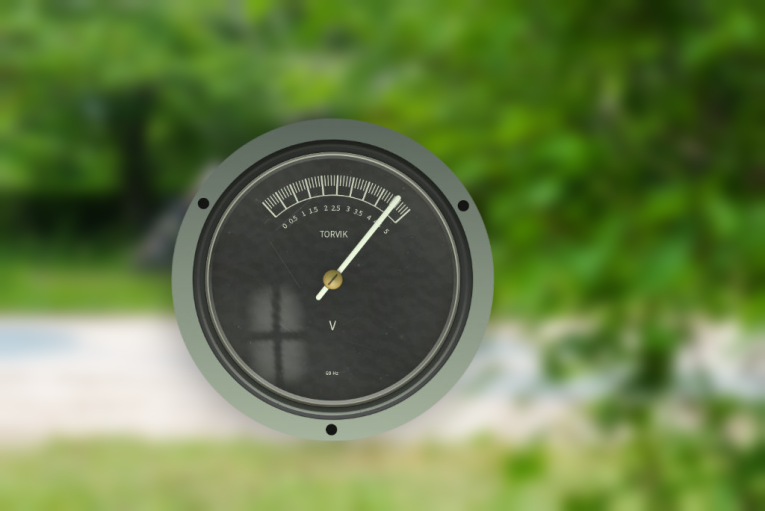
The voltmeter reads 4.5
